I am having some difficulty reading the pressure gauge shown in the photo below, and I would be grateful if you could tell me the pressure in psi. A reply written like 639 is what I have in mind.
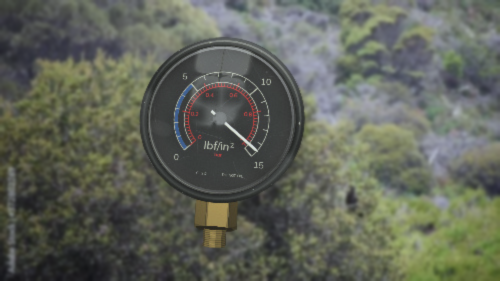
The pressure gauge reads 14.5
